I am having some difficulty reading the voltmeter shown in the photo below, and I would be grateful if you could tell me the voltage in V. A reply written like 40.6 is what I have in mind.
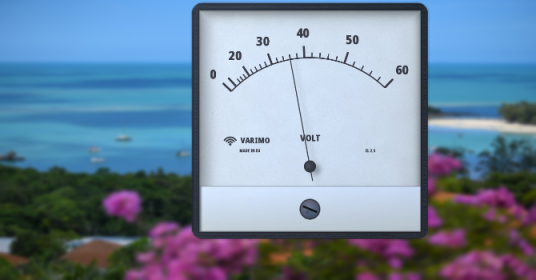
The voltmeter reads 36
